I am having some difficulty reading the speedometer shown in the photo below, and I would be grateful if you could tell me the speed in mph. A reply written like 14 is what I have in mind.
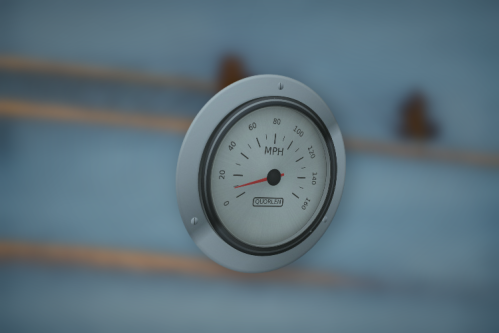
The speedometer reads 10
